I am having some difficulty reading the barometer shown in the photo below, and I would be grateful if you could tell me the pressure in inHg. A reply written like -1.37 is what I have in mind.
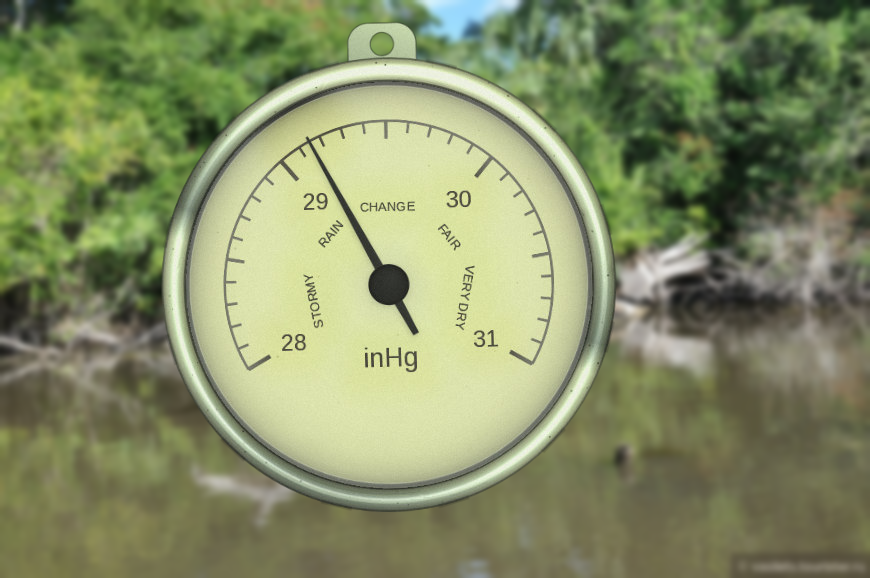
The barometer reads 29.15
